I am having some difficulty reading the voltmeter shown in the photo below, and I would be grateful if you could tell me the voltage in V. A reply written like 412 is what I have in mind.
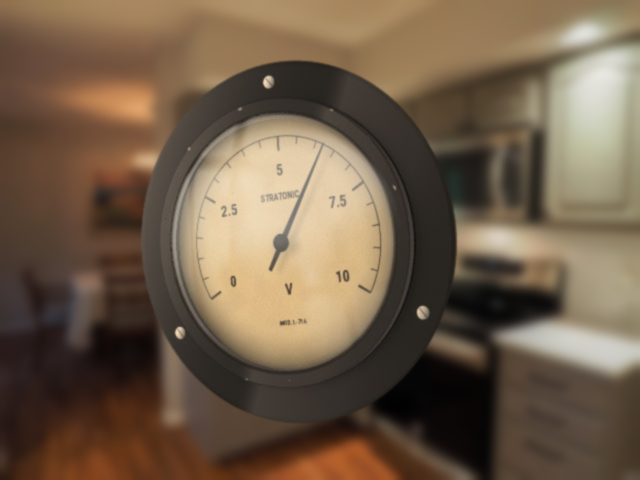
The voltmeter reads 6.25
